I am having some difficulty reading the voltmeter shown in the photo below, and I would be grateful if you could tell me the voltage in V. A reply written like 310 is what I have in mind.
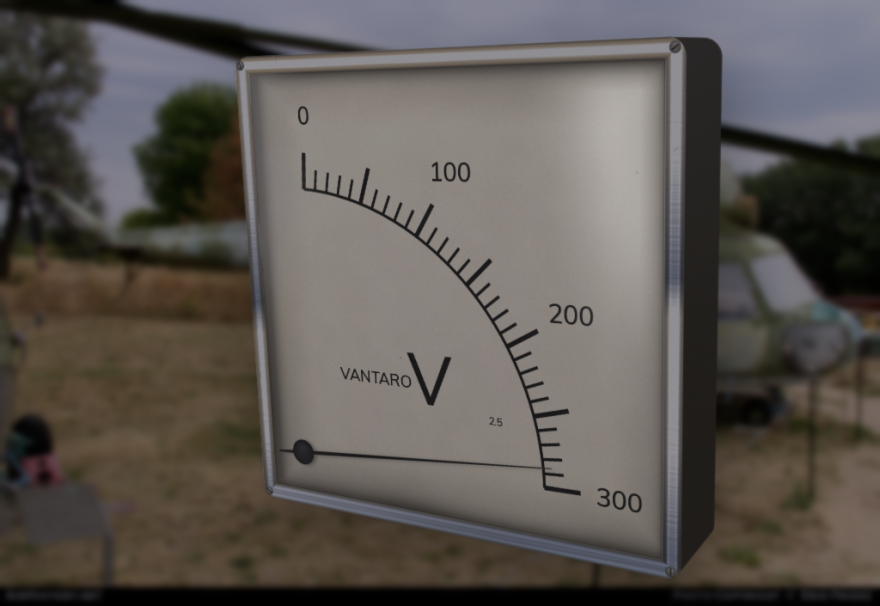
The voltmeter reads 285
